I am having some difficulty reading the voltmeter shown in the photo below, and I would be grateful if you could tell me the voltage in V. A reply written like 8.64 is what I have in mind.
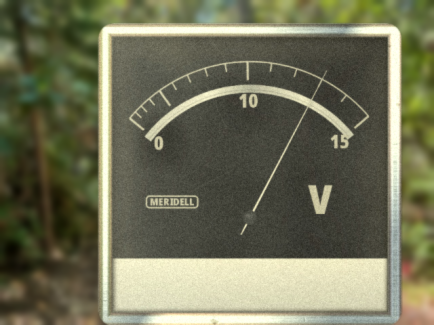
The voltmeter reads 13
